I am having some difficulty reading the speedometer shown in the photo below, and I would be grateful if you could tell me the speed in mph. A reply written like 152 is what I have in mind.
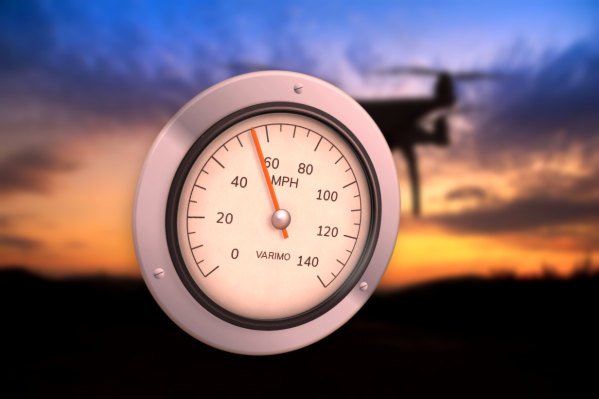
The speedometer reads 55
